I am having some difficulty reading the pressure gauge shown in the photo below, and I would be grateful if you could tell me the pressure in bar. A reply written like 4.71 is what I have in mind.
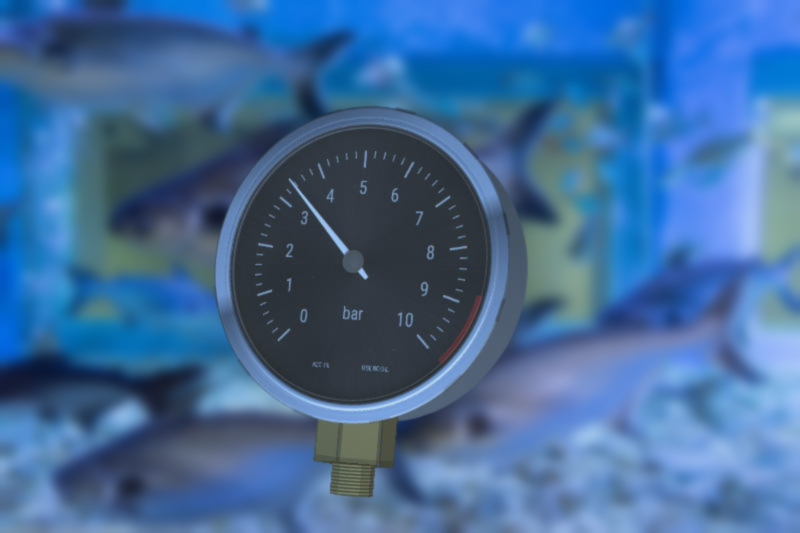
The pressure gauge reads 3.4
